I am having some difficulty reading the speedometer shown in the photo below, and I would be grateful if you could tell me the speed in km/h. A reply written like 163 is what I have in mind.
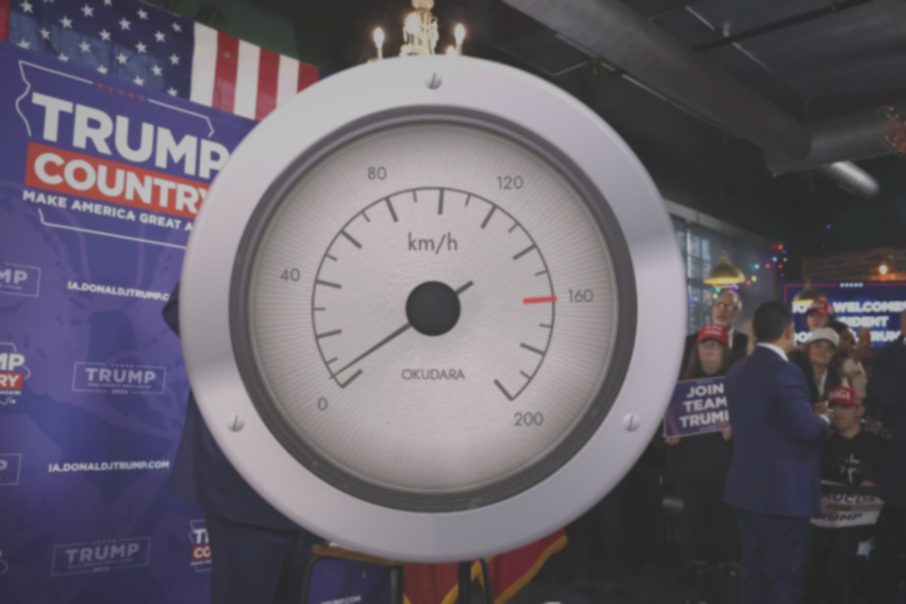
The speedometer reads 5
